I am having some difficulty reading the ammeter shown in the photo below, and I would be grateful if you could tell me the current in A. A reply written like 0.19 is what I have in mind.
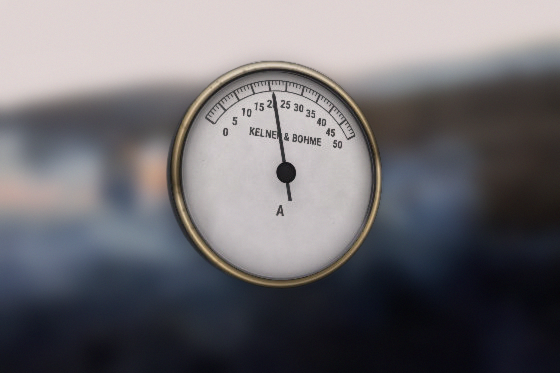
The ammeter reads 20
